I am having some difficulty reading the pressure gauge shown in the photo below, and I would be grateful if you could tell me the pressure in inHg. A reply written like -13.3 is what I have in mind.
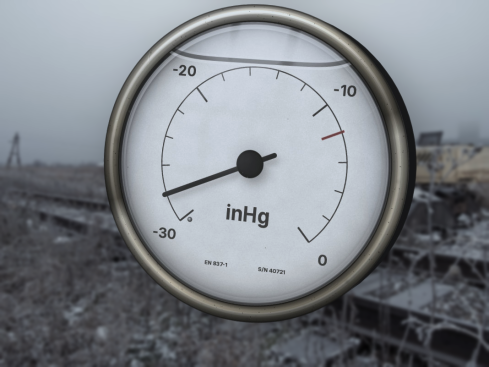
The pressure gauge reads -28
